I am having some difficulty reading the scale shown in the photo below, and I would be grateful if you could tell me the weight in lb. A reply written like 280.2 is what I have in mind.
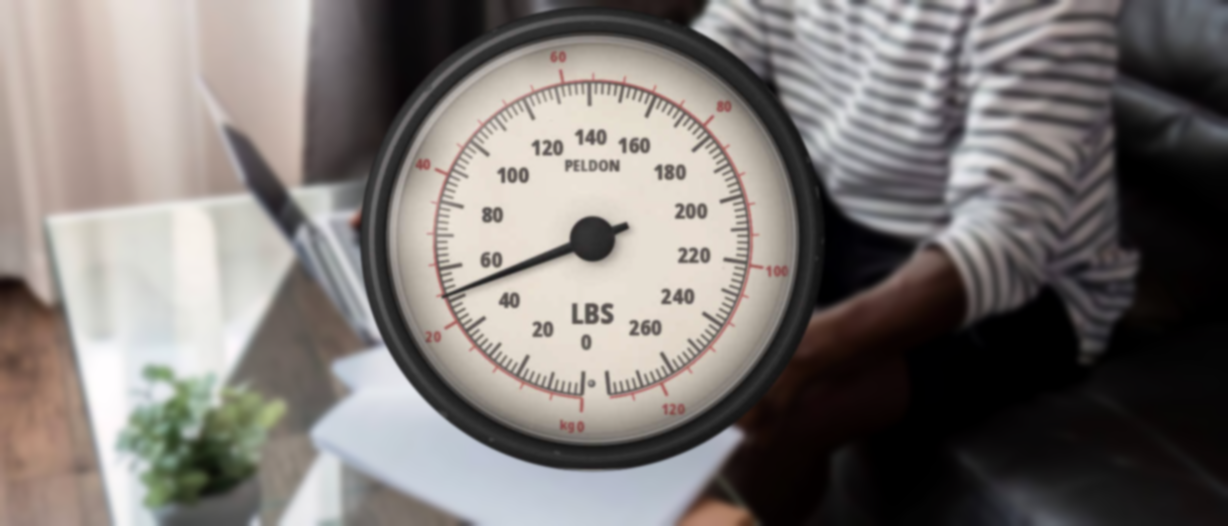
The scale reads 52
